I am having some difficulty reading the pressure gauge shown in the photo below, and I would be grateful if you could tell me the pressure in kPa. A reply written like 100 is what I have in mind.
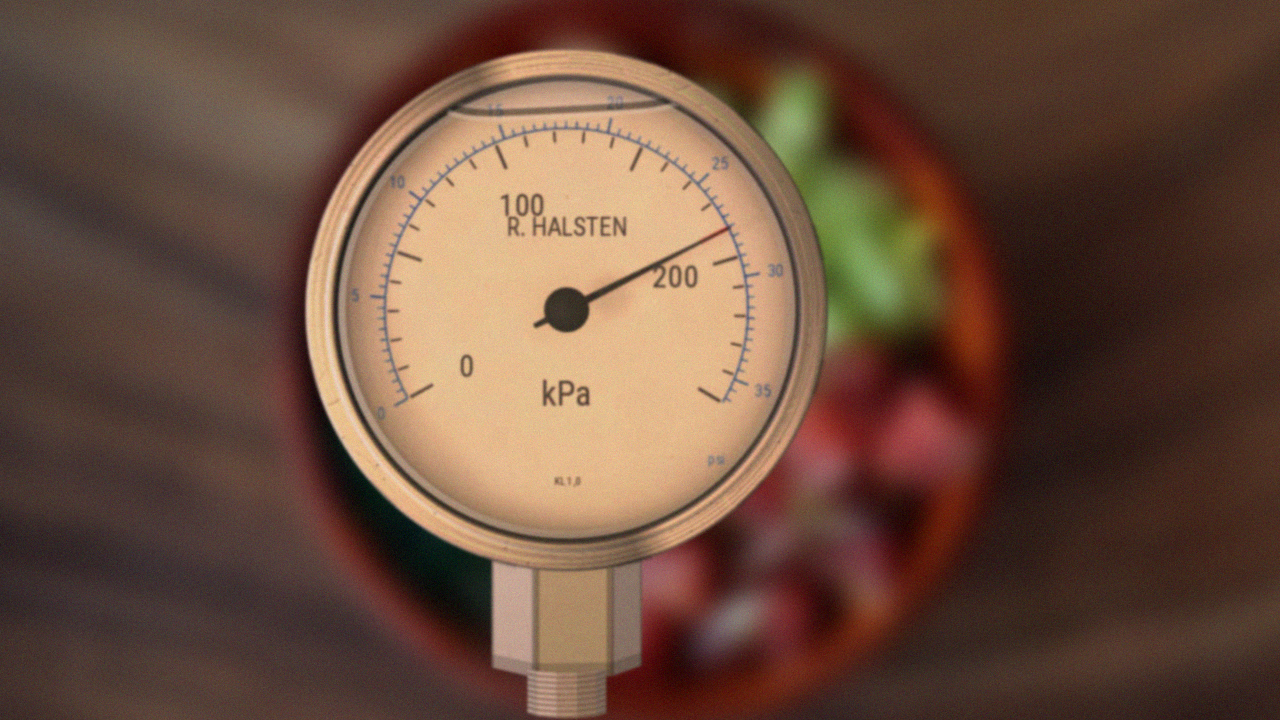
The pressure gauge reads 190
